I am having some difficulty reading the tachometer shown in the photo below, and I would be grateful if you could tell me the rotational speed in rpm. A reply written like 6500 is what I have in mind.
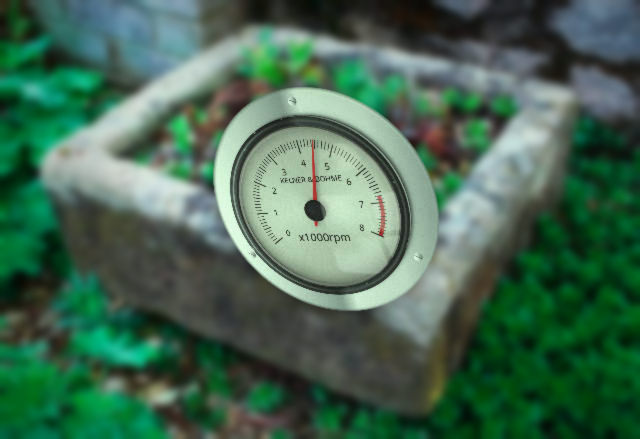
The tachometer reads 4500
